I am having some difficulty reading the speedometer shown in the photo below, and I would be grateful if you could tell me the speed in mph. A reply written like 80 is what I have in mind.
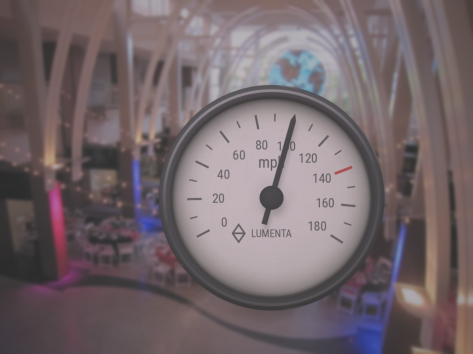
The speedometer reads 100
